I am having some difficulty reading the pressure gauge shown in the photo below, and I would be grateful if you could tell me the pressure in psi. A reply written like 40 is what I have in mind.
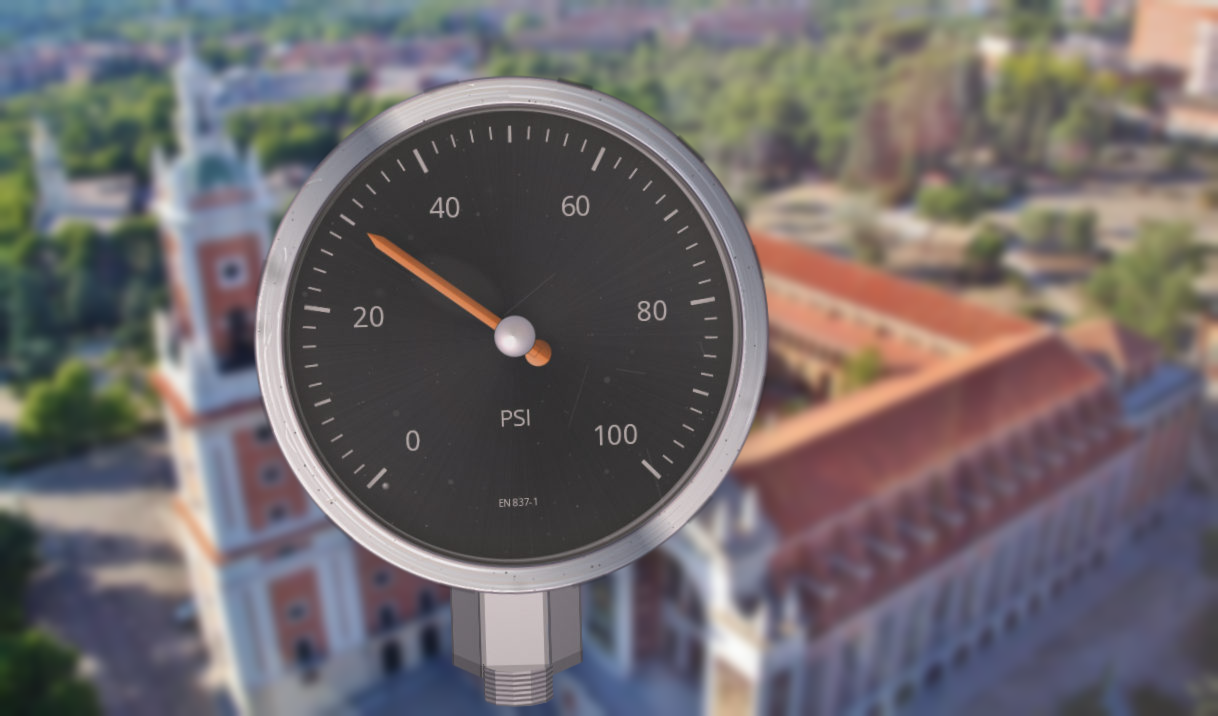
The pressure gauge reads 30
